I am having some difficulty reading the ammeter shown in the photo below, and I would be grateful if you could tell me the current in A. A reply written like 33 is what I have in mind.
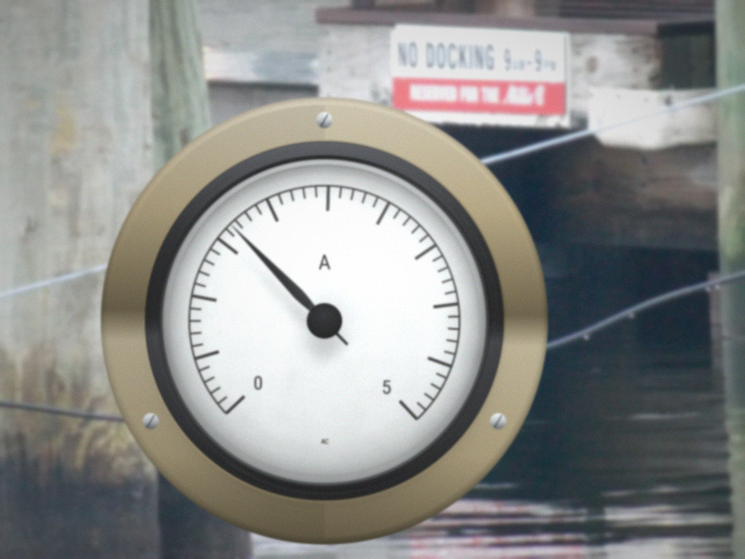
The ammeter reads 1.65
